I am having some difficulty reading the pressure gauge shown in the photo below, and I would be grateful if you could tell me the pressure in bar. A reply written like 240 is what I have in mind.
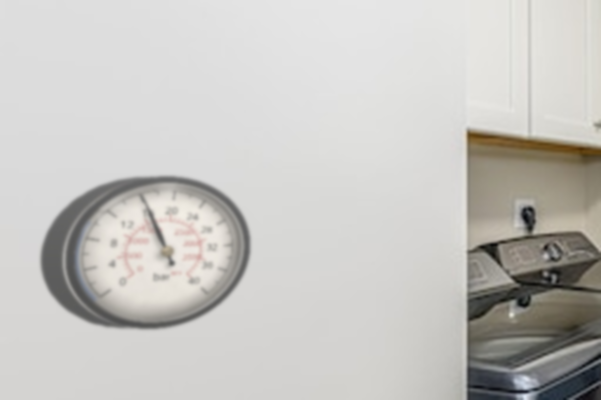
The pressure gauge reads 16
